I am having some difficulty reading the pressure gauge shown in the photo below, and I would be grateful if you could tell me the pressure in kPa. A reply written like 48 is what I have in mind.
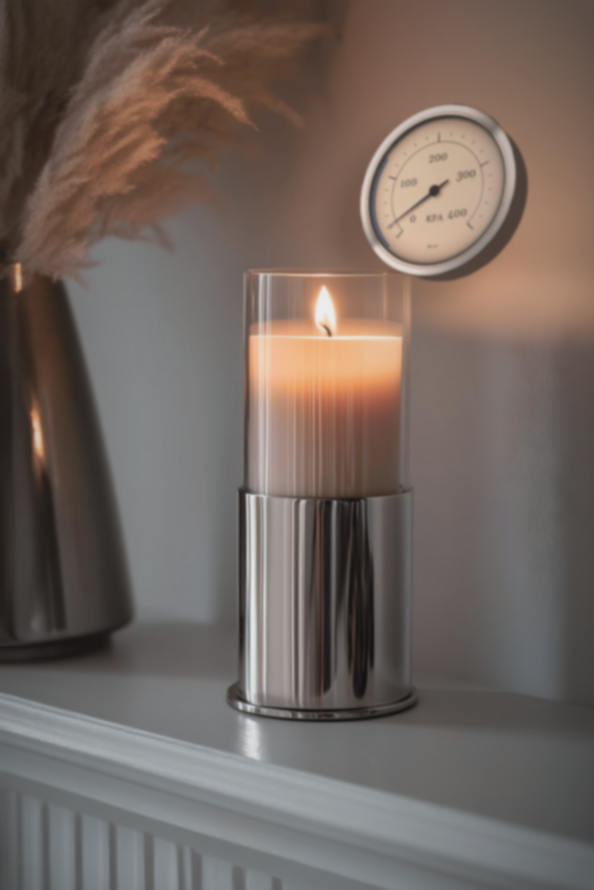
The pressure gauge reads 20
